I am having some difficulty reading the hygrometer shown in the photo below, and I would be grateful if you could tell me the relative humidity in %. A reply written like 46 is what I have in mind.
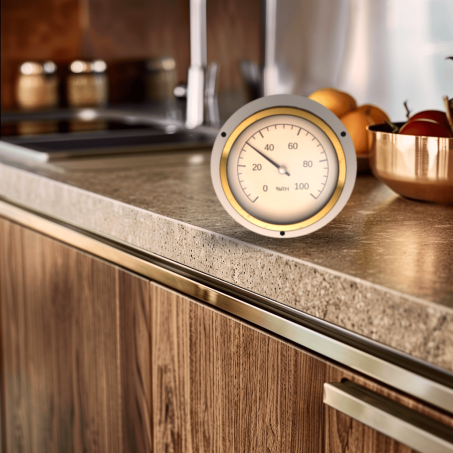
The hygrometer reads 32
